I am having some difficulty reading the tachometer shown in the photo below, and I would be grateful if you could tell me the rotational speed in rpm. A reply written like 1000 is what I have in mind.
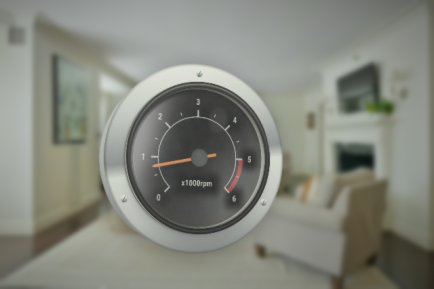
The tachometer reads 750
